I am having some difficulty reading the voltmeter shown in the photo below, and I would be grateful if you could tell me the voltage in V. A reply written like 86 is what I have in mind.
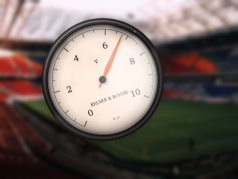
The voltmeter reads 6.75
